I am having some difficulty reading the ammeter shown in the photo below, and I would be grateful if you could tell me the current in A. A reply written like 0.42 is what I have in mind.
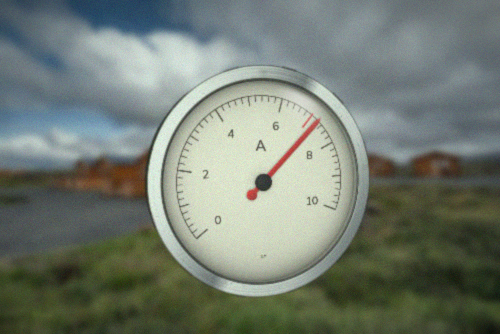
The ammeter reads 7.2
